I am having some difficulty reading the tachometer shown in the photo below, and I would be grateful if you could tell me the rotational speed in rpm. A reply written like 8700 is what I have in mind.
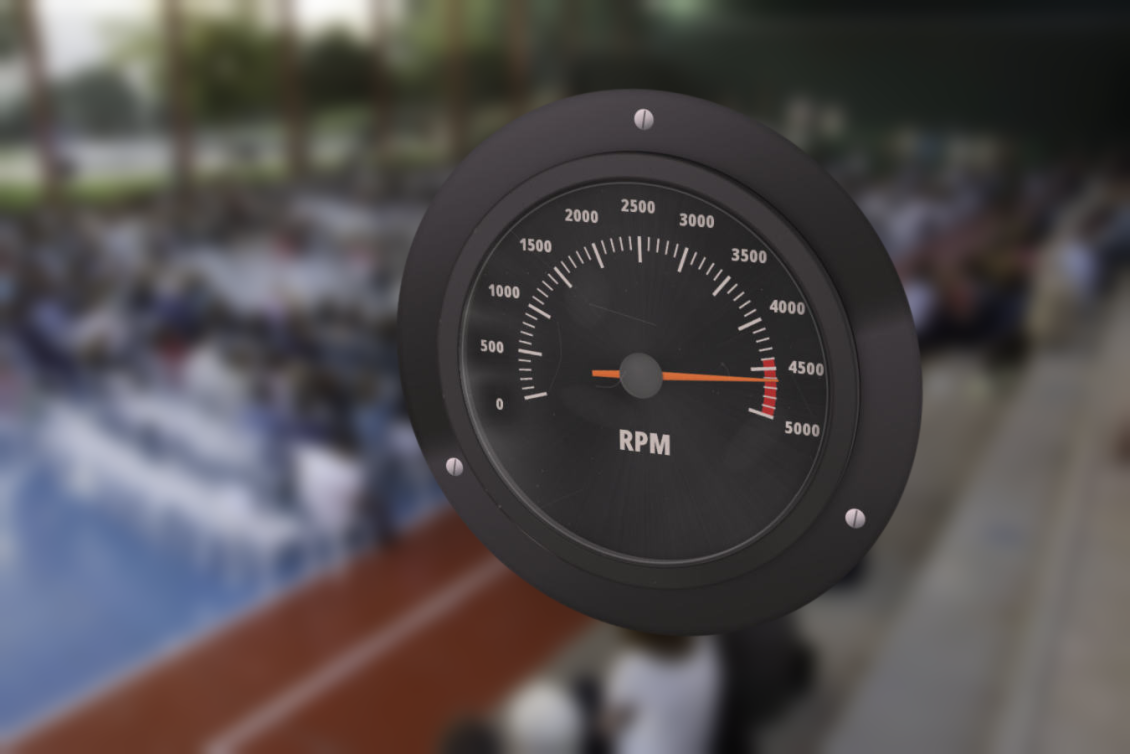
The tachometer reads 4600
